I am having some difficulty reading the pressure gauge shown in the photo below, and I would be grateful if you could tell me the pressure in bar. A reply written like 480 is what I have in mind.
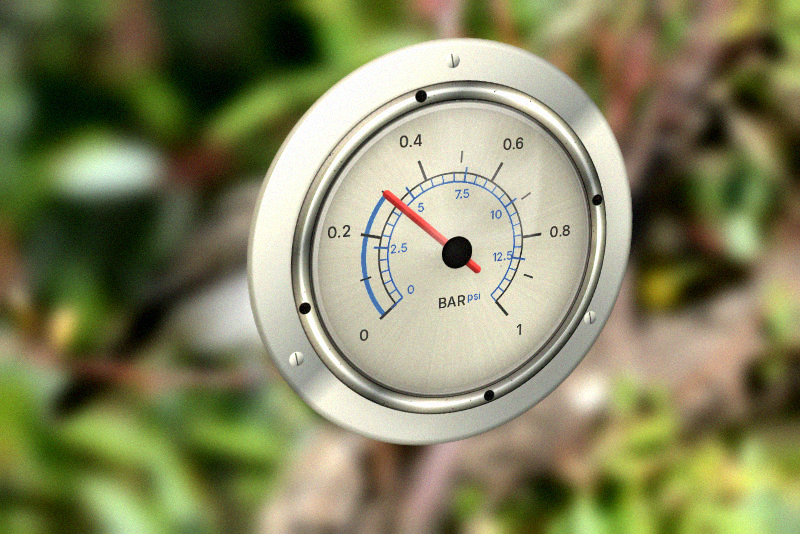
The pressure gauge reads 0.3
